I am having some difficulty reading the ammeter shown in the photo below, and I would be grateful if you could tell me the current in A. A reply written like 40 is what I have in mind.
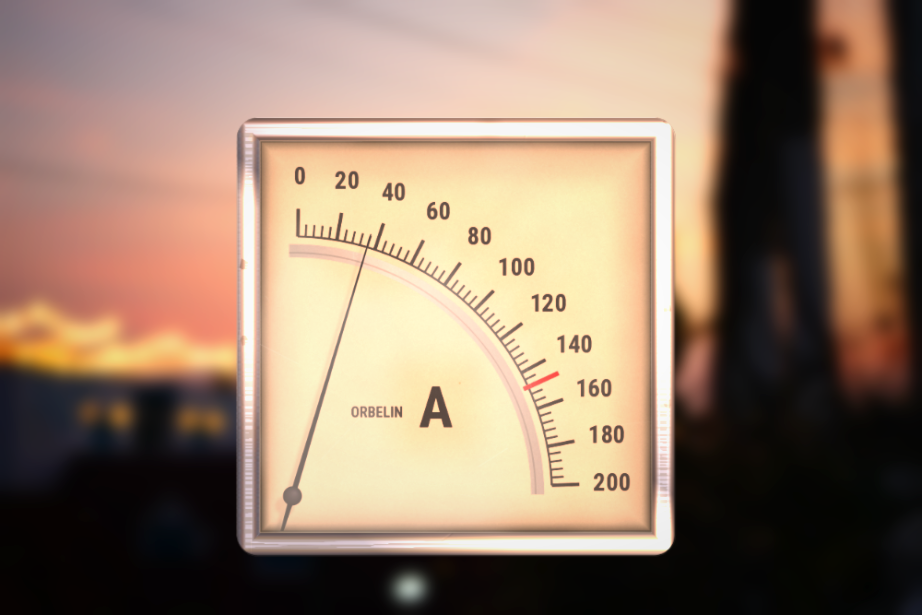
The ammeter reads 36
